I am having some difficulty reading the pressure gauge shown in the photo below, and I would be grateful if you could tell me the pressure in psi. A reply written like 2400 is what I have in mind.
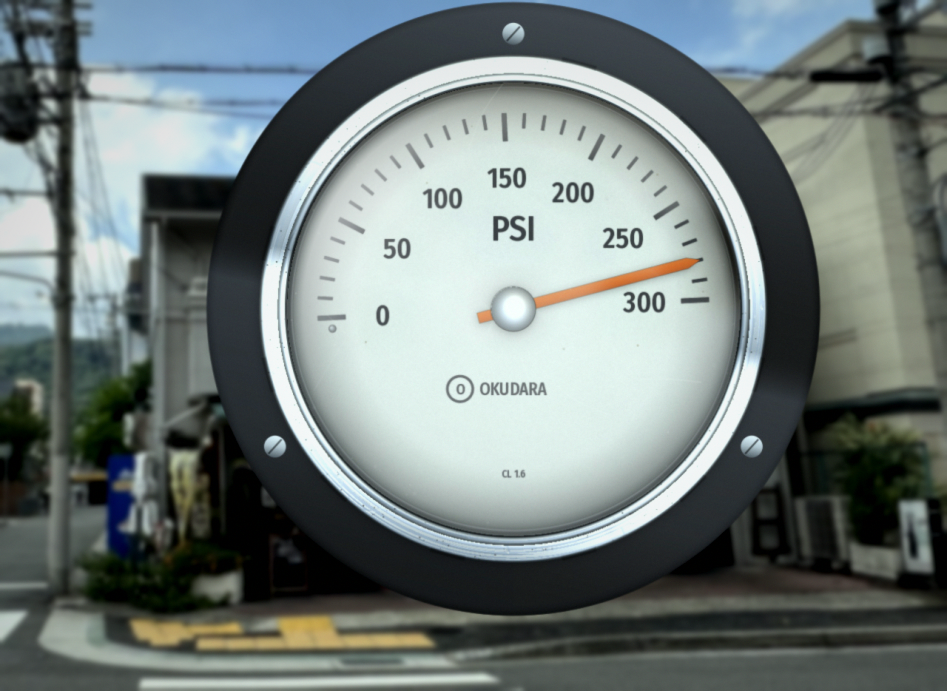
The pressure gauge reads 280
